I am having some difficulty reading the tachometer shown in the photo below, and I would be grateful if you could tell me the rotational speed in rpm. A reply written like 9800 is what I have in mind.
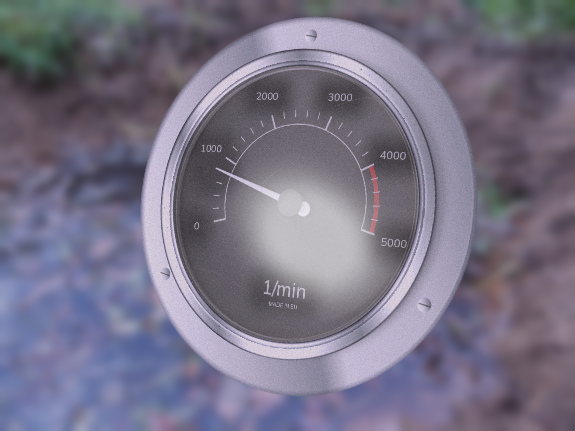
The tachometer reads 800
